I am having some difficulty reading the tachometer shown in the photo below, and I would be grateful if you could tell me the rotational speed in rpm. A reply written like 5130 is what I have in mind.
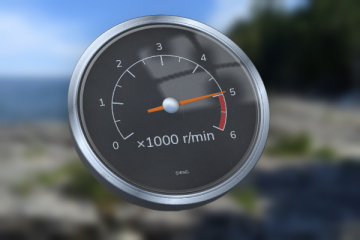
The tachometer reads 5000
